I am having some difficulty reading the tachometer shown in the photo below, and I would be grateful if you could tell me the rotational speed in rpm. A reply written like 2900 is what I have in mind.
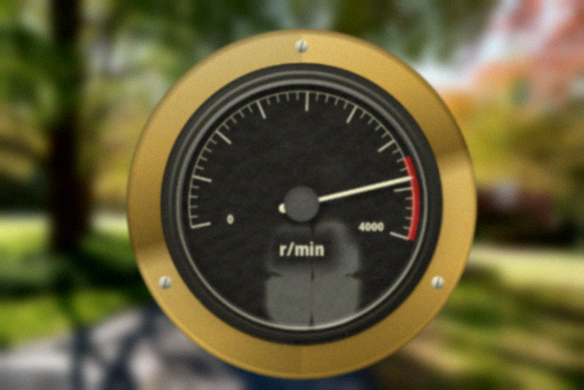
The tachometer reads 3400
